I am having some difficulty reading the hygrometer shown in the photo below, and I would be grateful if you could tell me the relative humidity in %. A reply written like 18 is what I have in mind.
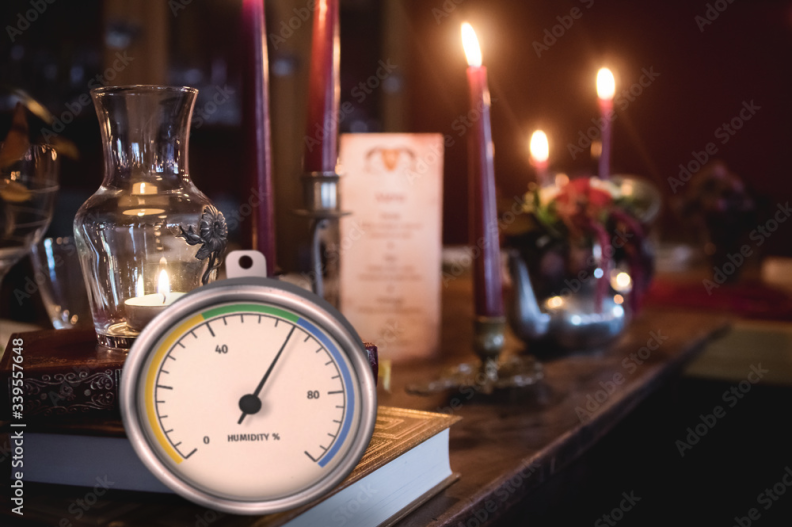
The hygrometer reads 60
